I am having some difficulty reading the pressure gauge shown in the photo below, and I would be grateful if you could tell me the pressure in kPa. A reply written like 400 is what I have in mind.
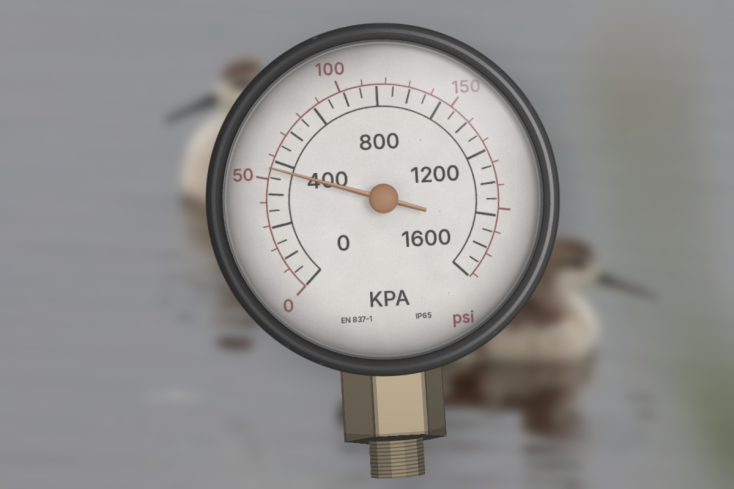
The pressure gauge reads 375
